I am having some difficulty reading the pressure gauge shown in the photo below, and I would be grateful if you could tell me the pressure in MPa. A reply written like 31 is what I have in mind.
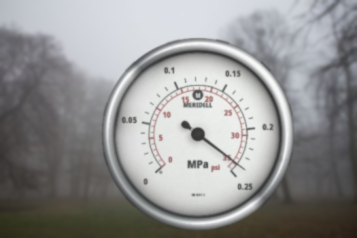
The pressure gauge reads 0.24
